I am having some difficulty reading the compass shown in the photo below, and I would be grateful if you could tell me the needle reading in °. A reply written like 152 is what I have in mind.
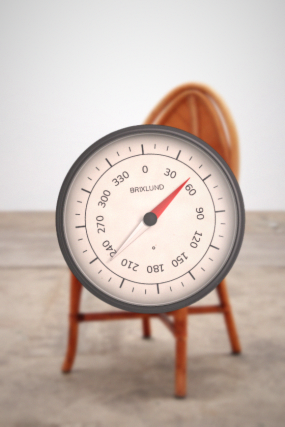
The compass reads 50
